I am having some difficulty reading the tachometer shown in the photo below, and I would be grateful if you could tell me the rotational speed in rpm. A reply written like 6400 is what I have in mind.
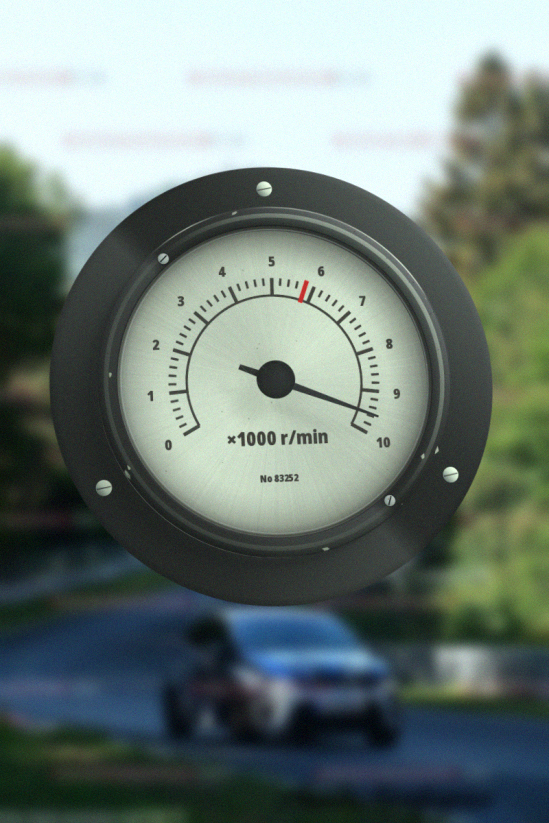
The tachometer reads 9600
